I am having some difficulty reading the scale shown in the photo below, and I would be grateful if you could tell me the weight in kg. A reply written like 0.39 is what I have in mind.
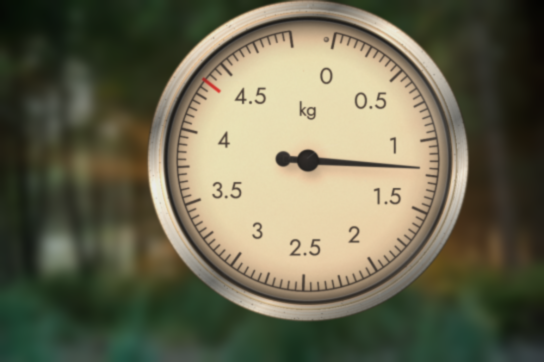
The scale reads 1.2
